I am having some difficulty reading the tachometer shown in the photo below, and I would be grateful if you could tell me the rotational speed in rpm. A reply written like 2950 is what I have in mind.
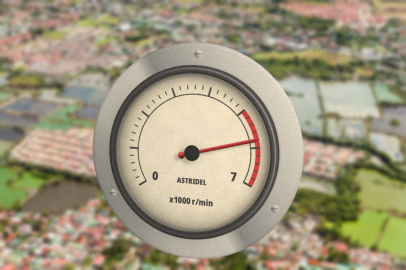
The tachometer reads 5800
